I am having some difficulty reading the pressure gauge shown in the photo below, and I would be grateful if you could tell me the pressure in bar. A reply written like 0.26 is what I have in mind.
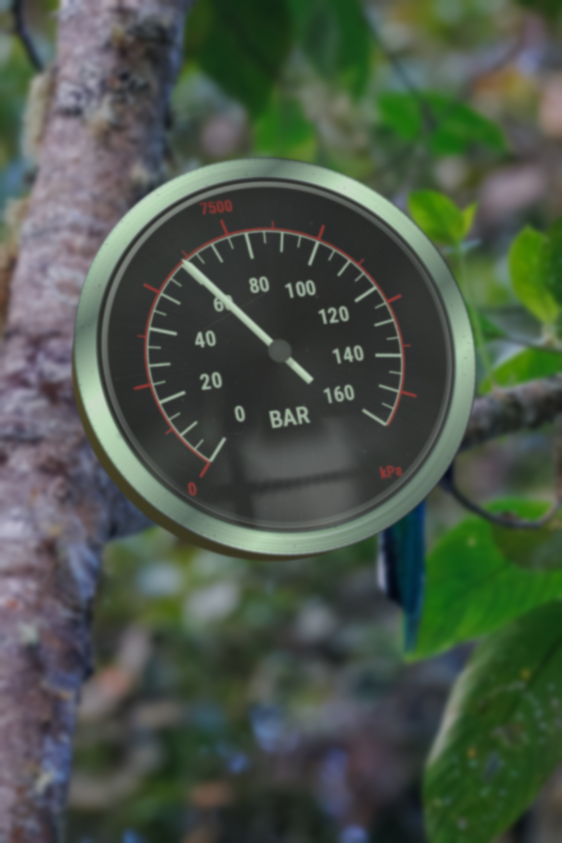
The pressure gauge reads 60
